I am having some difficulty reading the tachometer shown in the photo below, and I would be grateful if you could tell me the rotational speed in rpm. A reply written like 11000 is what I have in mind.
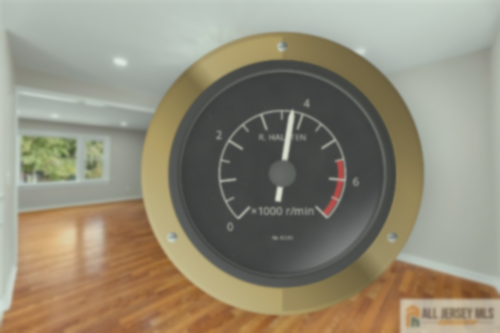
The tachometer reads 3750
